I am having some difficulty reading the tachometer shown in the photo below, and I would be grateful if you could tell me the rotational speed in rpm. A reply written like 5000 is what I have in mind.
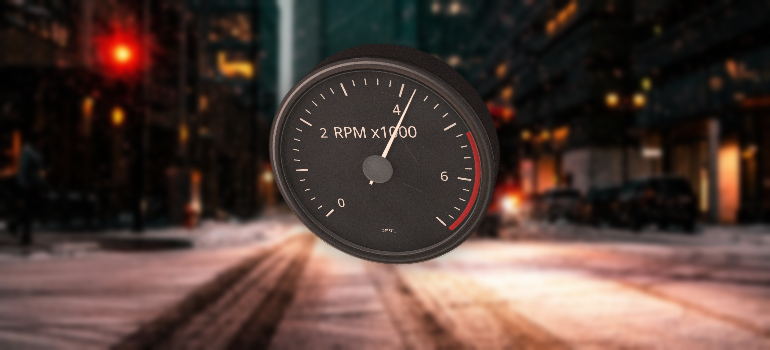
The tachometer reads 4200
